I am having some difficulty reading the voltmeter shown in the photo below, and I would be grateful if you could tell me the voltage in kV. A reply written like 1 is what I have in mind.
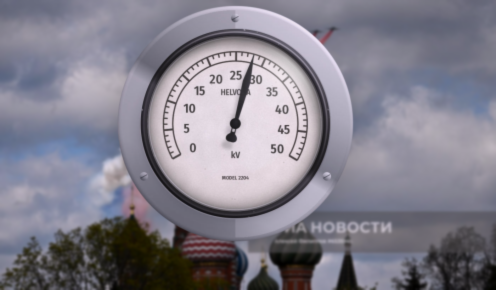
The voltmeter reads 28
